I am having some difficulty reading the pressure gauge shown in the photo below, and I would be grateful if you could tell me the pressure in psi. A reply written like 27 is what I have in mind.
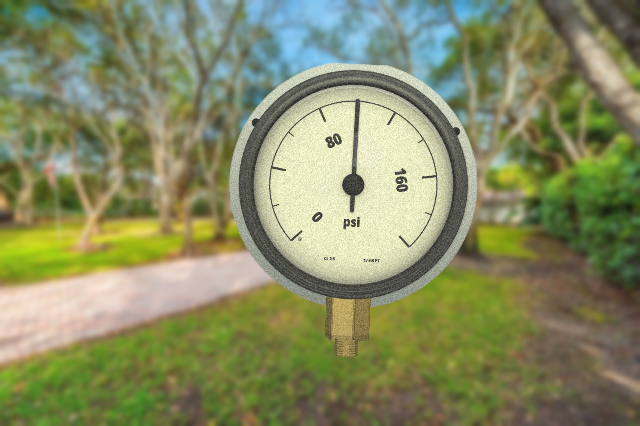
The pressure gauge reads 100
